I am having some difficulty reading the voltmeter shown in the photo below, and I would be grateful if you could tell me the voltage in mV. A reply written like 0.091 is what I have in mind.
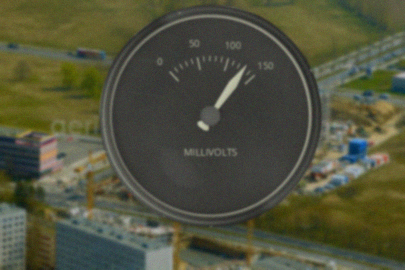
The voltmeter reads 130
